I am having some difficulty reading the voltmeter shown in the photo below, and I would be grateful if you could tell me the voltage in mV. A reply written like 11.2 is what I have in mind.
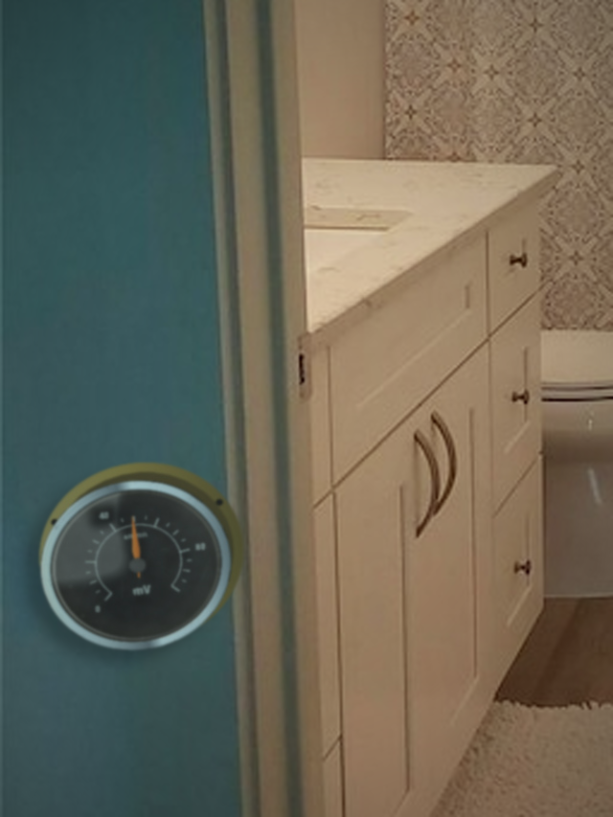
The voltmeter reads 50
